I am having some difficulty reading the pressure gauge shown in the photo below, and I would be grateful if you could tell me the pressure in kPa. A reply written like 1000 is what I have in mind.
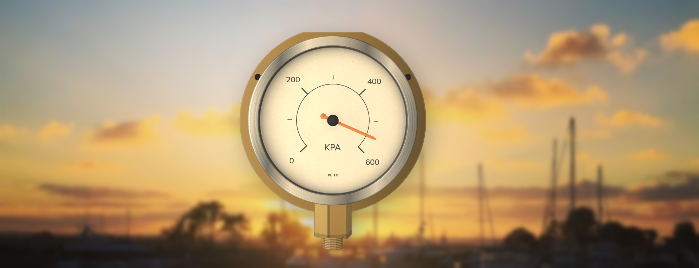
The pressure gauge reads 550
